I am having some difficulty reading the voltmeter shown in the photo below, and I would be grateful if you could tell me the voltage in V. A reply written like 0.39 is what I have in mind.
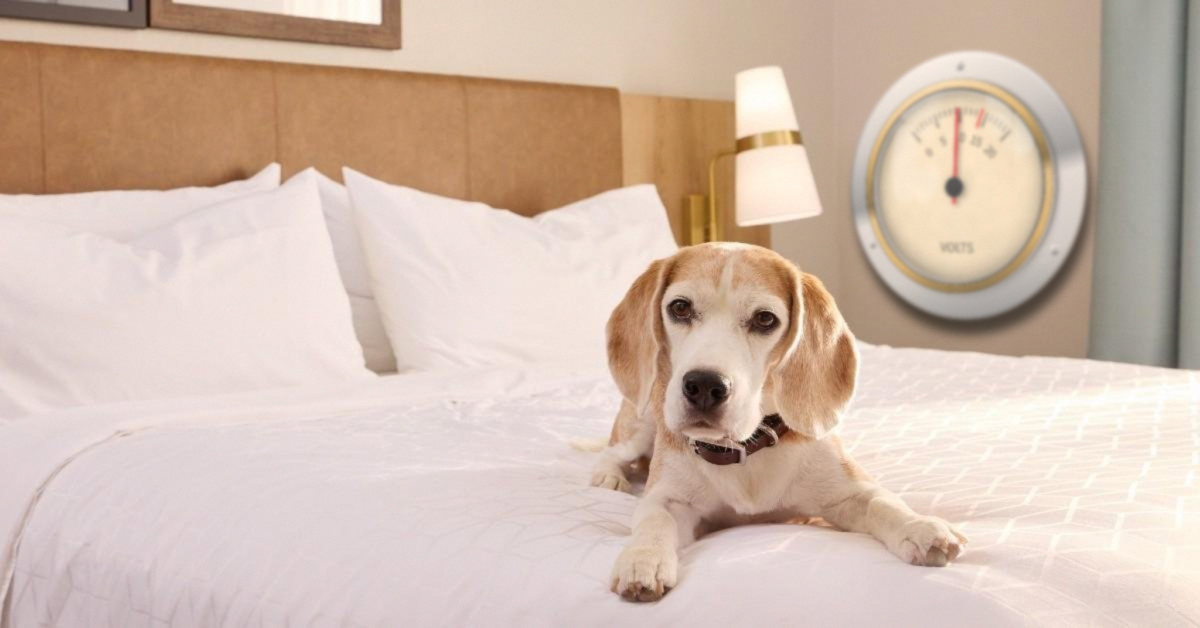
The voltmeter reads 10
